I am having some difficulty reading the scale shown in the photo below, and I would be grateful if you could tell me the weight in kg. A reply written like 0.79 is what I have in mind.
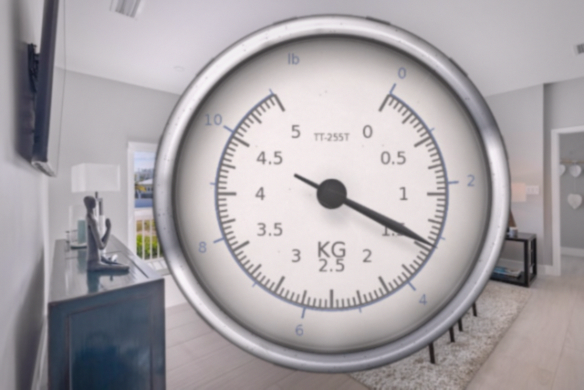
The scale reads 1.45
